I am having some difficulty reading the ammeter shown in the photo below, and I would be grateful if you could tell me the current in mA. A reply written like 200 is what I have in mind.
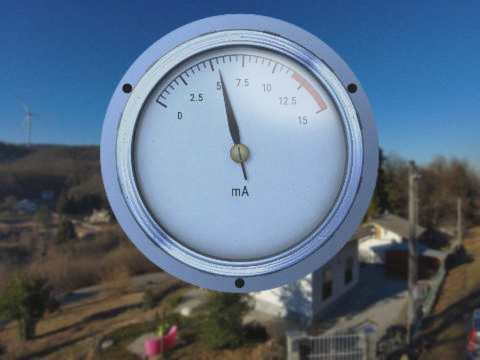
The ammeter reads 5.5
